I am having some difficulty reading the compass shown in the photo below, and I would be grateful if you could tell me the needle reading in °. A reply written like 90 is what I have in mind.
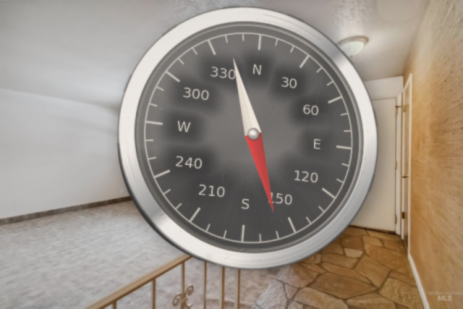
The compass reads 160
